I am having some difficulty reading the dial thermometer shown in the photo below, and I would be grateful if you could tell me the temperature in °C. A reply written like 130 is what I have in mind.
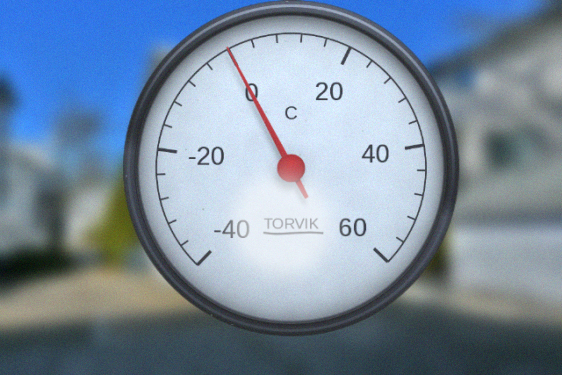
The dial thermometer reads 0
